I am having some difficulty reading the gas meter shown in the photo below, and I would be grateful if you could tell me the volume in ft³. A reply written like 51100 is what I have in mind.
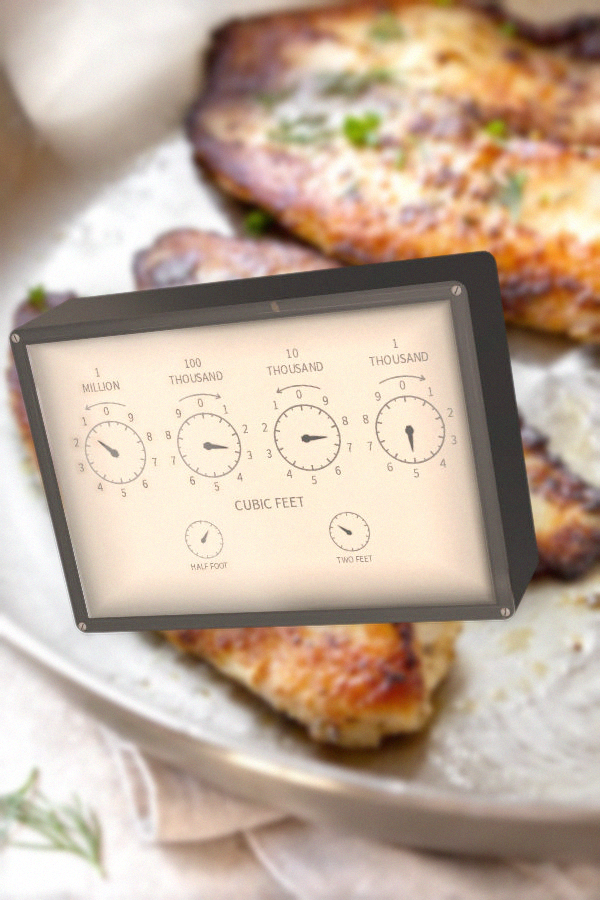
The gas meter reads 127500
